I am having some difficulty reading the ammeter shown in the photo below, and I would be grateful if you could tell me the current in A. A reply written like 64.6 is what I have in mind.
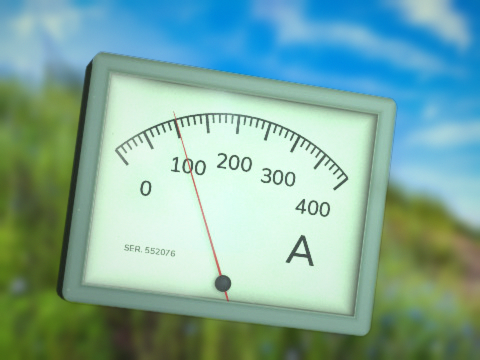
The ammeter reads 100
